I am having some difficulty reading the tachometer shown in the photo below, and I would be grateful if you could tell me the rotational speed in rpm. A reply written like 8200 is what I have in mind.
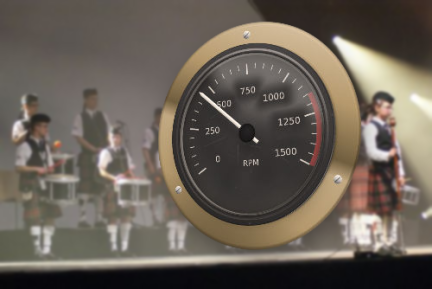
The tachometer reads 450
